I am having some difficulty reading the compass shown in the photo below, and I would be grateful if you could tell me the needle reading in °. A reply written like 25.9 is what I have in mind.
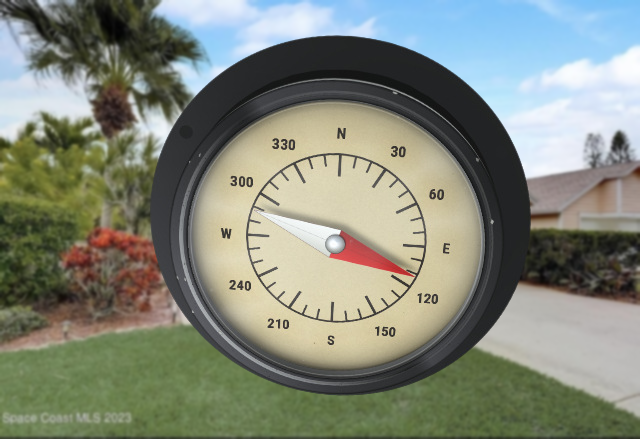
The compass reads 110
